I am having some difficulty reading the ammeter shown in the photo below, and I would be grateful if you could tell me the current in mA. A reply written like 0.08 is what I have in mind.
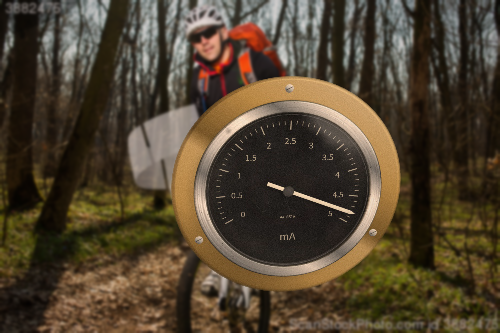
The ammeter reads 4.8
